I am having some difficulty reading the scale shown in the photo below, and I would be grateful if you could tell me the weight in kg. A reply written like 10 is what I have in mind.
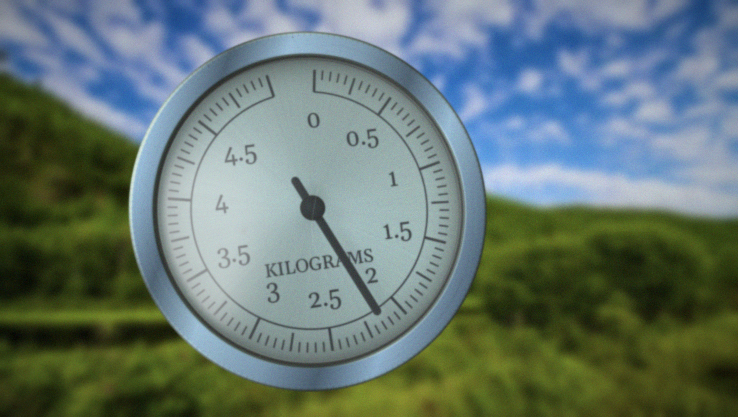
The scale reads 2.15
